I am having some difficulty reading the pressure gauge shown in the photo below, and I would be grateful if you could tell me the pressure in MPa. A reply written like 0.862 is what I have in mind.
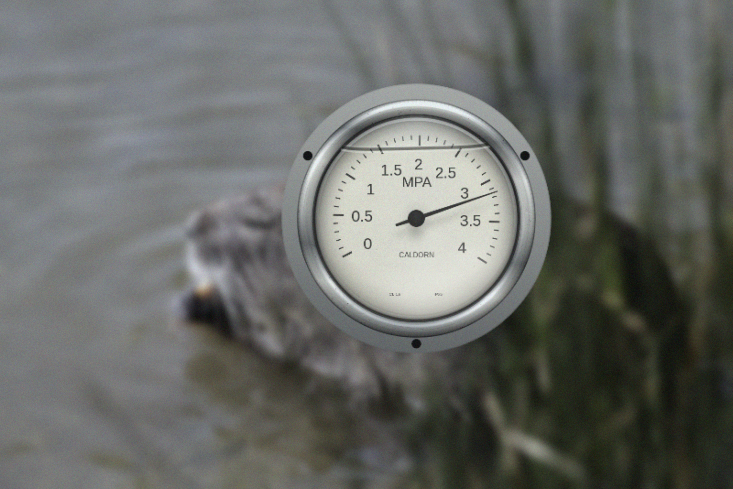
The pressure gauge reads 3.15
